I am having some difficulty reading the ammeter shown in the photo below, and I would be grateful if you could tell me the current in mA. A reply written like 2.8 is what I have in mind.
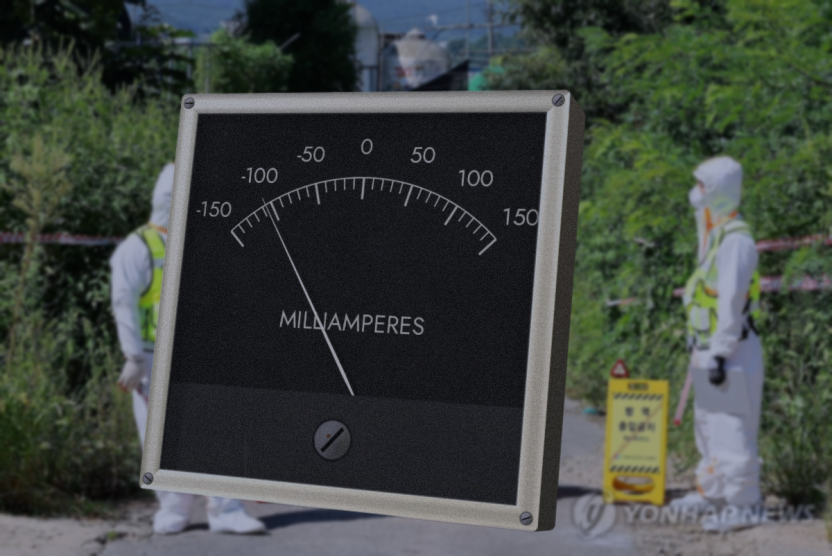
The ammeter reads -105
